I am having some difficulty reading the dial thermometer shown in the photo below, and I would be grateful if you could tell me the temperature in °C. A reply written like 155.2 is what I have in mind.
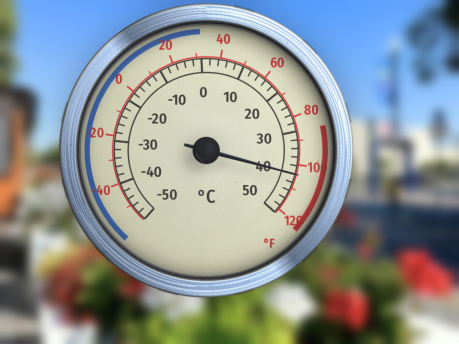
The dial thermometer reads 40
